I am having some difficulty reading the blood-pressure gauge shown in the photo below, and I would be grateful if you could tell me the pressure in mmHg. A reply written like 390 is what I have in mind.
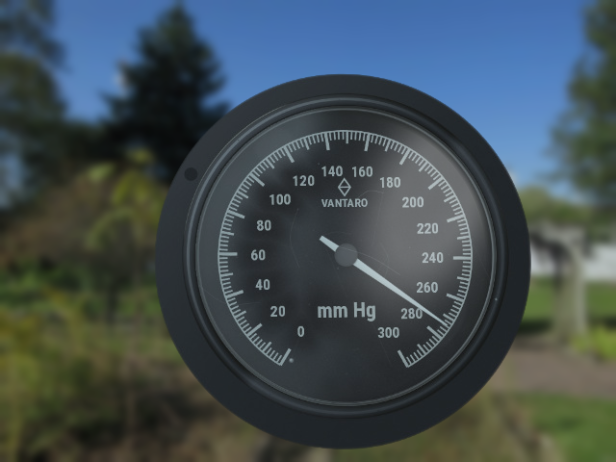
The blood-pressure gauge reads 274
